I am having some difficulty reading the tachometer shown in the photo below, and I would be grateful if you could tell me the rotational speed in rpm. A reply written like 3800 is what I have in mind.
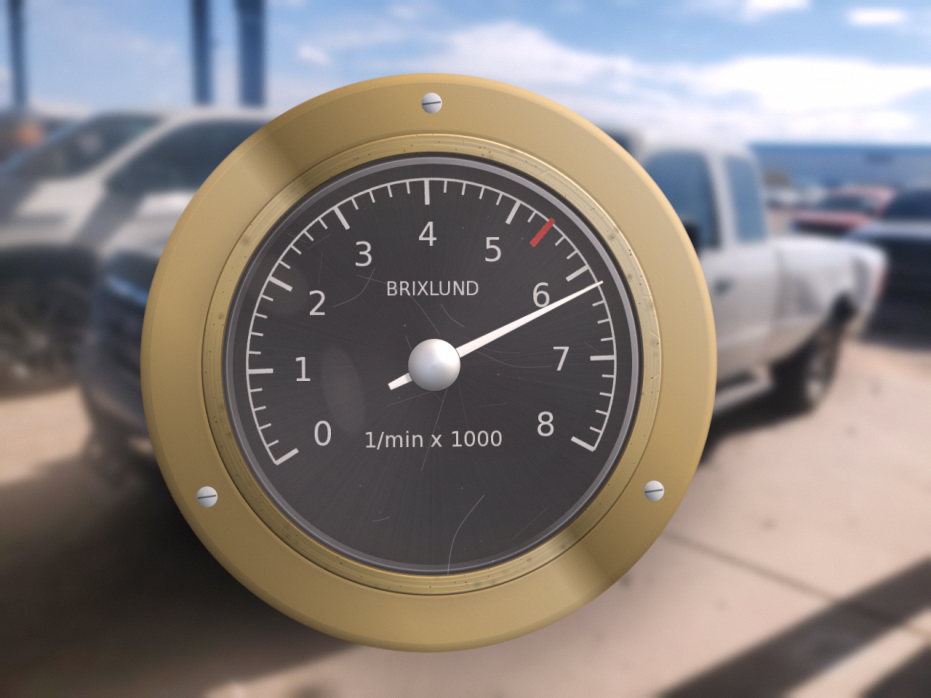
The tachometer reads 6200
